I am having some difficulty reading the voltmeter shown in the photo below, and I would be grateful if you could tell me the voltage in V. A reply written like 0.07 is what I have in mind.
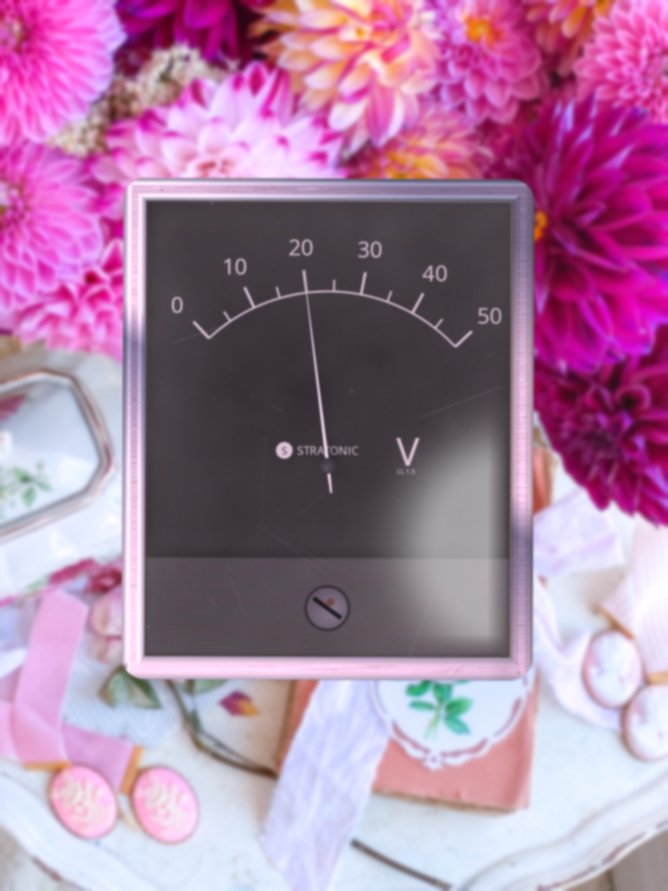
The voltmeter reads 20
